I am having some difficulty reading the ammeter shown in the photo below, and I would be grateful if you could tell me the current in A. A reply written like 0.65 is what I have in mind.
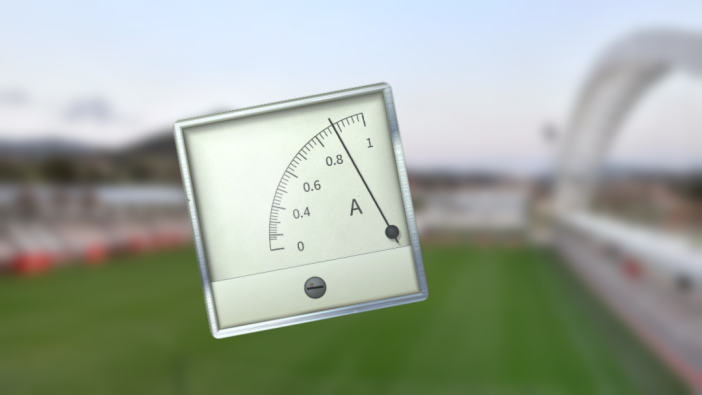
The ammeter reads 0.88
